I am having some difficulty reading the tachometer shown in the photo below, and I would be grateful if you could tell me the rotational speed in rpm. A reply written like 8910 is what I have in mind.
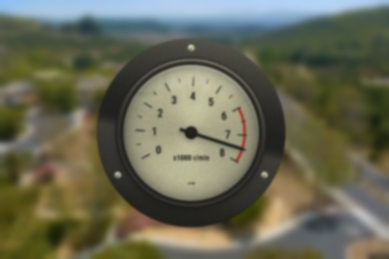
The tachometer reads 7500
